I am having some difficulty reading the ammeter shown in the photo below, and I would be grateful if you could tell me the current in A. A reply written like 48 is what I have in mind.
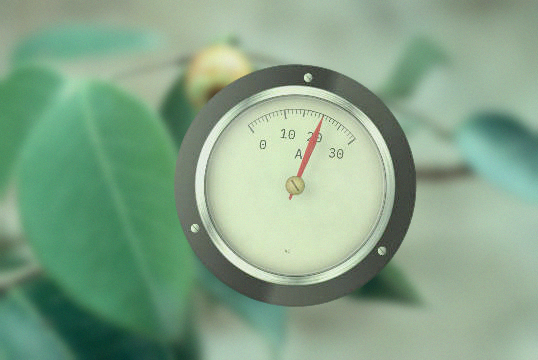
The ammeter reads 20
